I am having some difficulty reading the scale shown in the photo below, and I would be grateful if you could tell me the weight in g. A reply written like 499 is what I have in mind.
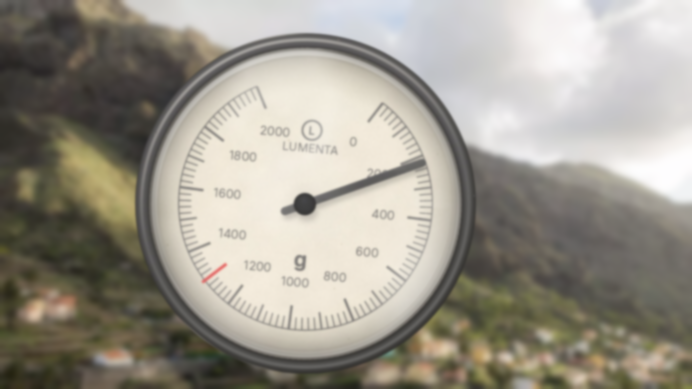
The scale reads 220
